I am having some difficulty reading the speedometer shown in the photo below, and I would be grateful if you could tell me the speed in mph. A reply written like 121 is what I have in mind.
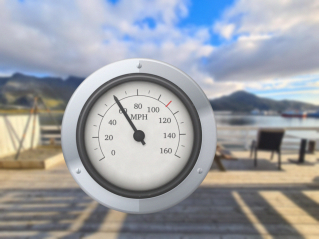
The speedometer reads 60
